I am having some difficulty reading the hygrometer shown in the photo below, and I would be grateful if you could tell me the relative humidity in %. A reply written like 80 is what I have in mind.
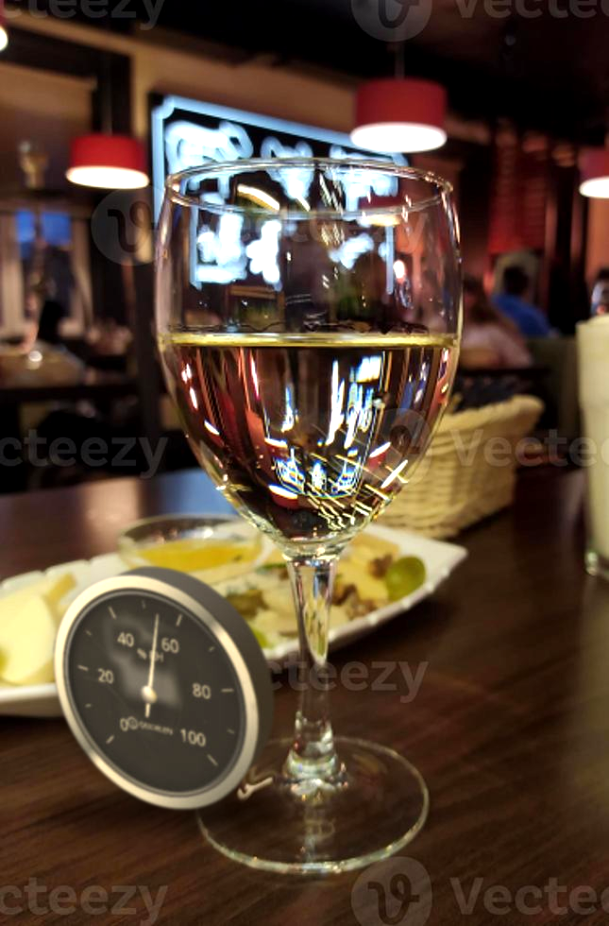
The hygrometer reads 55
